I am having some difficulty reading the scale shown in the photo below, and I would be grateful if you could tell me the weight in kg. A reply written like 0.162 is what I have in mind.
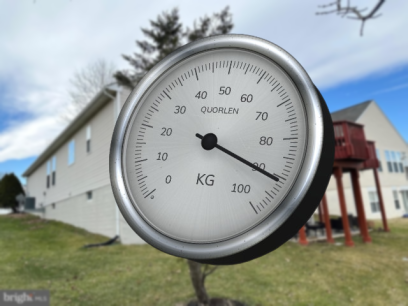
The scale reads 91
